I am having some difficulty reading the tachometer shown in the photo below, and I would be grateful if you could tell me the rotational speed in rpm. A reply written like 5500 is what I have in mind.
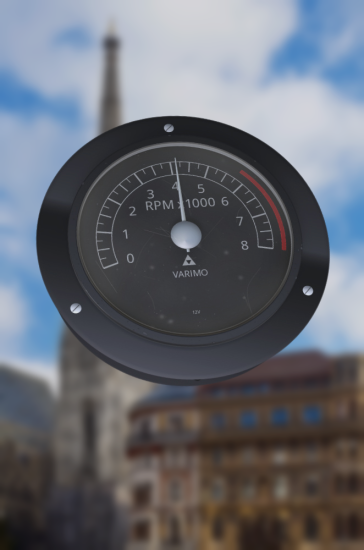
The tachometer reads 4125
